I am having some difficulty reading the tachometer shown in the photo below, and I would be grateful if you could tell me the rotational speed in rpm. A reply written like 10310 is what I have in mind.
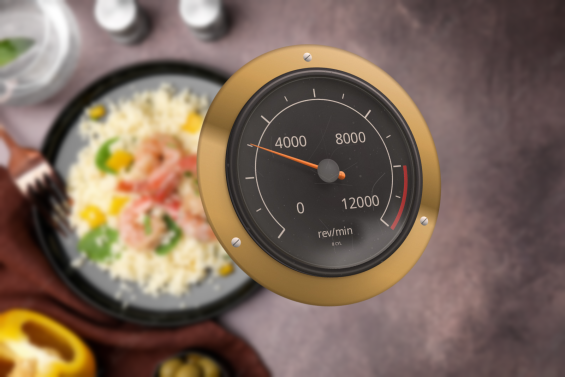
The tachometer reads 3000
